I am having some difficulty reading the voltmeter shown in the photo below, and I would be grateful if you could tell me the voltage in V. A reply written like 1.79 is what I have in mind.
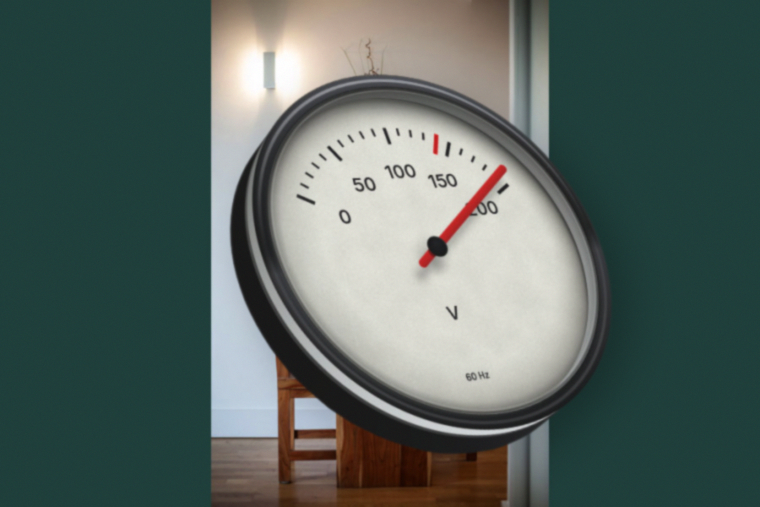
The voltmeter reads 190
